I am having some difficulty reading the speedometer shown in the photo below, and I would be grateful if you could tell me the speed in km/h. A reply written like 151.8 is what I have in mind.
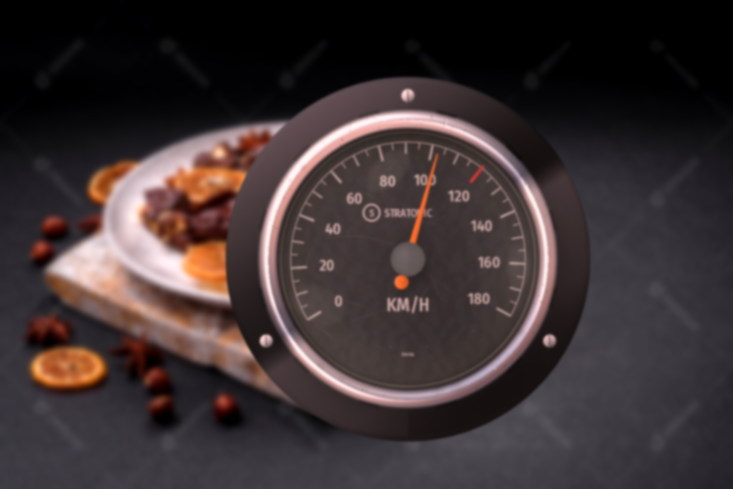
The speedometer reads 102.5
